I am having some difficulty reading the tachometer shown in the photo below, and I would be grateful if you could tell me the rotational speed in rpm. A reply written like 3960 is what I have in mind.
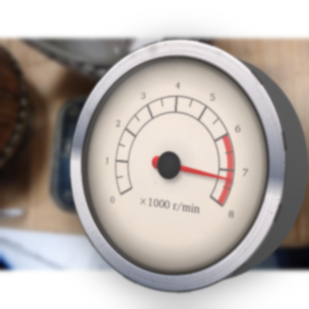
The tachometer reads 7250
